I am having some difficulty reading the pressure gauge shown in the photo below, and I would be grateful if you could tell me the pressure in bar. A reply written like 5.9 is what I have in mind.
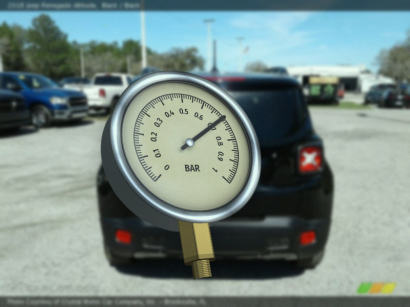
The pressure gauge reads 0.7
